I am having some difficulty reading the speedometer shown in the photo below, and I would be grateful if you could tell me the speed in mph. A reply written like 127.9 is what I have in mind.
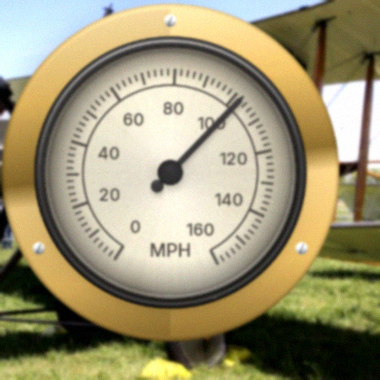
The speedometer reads 102
